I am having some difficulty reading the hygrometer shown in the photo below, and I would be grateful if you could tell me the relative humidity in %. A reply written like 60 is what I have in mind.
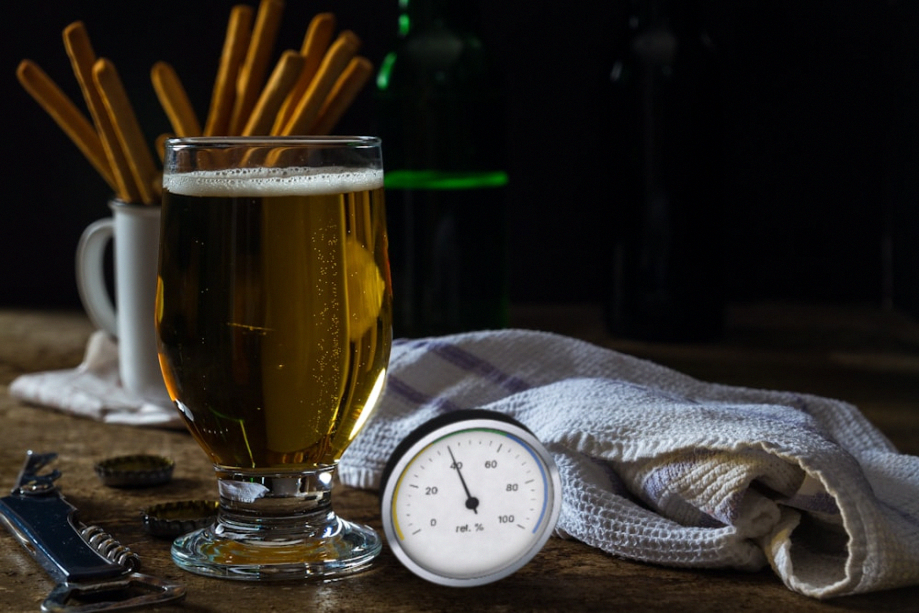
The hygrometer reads 40
